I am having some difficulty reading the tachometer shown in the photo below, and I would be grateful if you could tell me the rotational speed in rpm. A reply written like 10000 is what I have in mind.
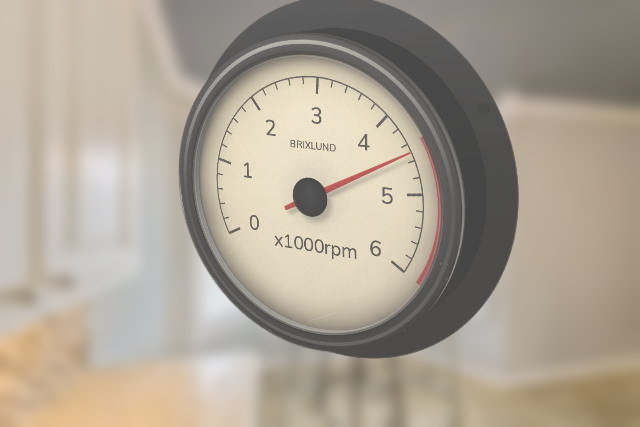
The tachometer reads 4500
